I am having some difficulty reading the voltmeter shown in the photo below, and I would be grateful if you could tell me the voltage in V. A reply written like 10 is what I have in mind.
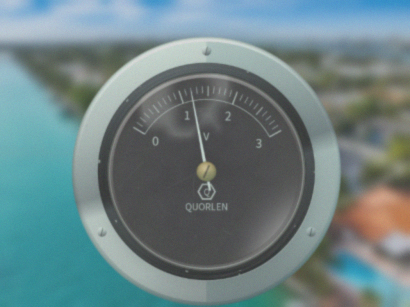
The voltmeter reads 1.2
